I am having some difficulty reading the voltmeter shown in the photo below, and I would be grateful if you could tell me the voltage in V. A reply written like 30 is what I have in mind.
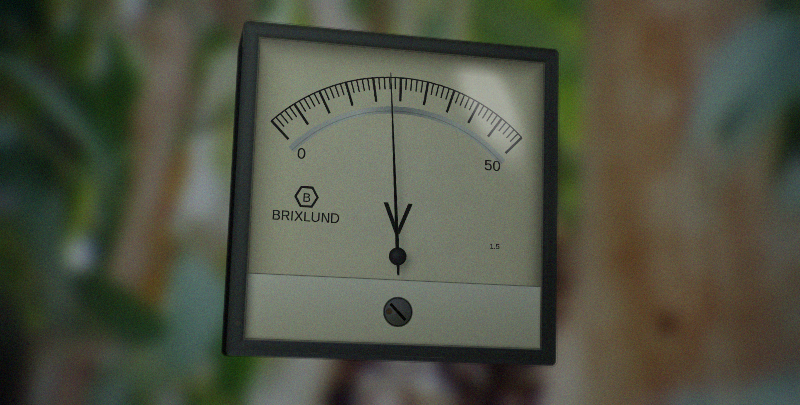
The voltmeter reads 23
